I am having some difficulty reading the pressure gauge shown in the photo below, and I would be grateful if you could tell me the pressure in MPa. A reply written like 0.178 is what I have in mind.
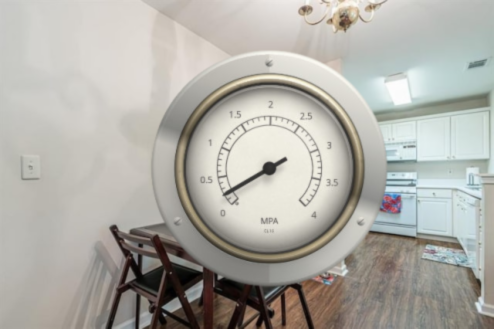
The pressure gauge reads 0.2
